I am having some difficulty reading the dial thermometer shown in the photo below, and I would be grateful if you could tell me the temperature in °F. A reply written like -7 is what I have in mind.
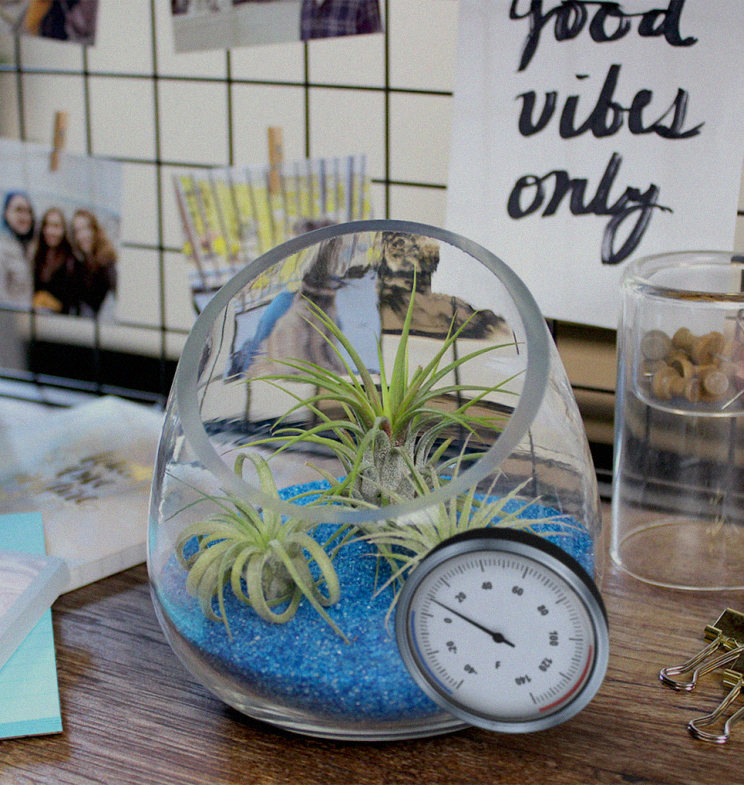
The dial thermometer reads 10
